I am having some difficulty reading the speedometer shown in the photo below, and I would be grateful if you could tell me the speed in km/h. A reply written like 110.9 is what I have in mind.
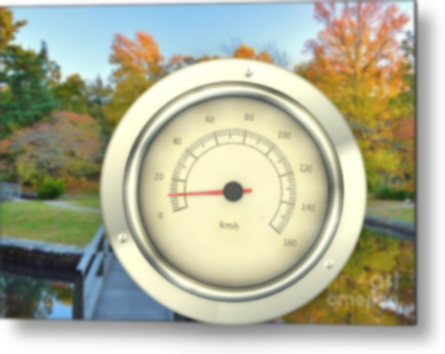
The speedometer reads 10
